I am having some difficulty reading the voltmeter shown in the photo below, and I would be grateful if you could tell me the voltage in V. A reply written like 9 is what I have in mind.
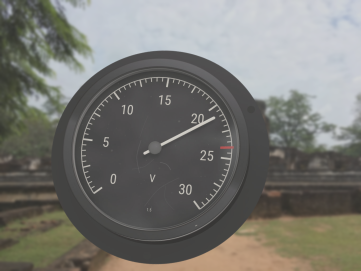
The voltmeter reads 21
